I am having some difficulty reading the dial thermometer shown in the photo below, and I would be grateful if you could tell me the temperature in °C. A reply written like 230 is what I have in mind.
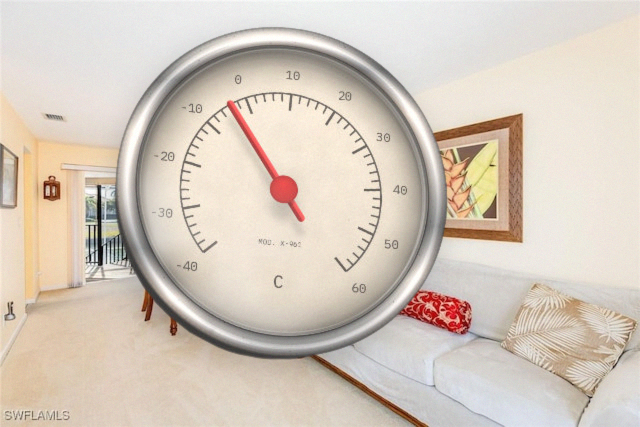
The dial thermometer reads -4
